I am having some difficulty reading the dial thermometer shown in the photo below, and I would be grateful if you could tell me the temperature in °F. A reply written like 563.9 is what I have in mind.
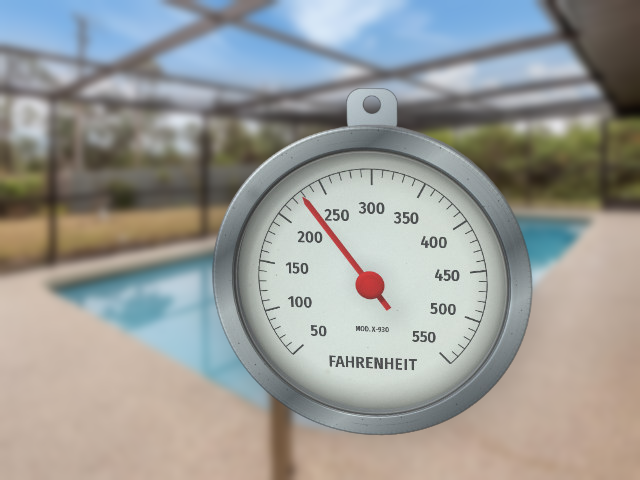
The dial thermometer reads 230
